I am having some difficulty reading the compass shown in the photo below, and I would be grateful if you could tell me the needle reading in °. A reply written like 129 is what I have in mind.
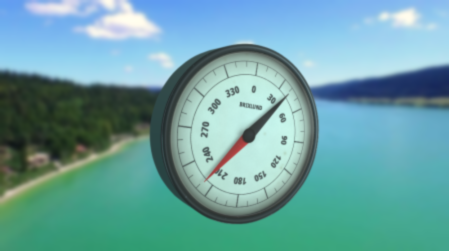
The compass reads 220
